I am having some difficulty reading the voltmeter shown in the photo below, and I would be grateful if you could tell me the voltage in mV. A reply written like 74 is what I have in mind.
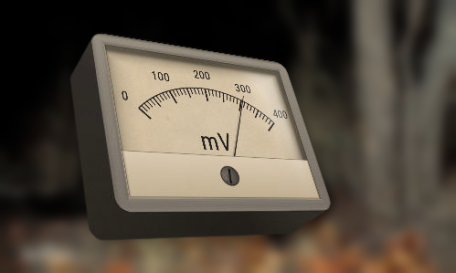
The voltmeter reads 300
